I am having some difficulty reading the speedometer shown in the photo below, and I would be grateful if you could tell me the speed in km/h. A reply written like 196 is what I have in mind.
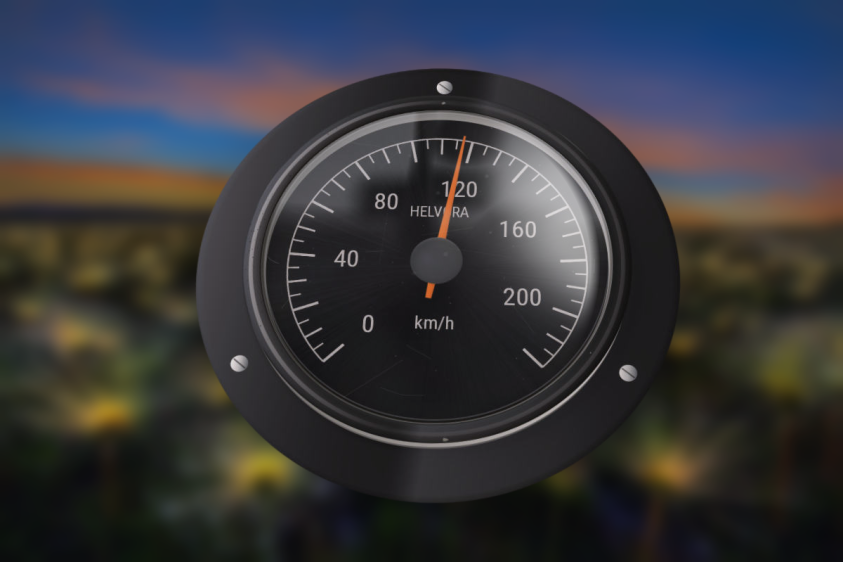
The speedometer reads 117.5
